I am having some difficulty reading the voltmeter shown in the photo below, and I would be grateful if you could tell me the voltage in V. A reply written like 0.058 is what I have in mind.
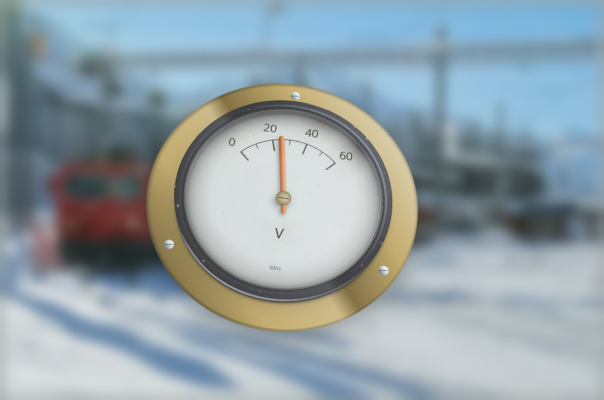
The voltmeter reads 25
